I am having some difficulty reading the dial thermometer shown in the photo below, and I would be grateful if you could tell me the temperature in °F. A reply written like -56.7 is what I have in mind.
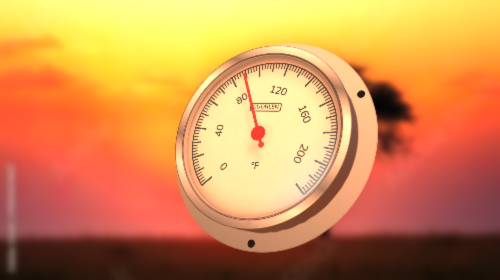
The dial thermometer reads 90
